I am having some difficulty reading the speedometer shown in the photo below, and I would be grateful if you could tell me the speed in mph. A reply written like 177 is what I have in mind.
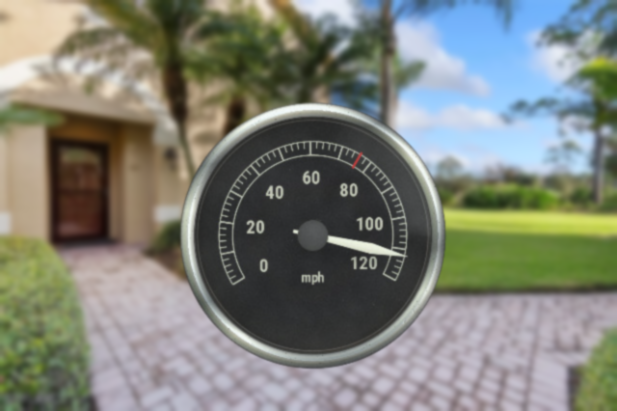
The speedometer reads 112
